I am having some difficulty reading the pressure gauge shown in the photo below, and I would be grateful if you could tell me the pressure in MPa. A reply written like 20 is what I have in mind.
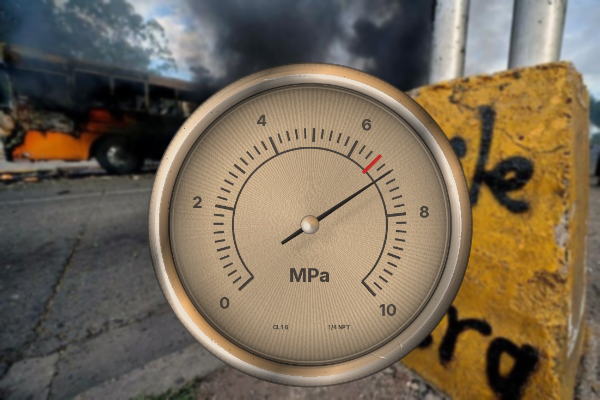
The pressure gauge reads 7
